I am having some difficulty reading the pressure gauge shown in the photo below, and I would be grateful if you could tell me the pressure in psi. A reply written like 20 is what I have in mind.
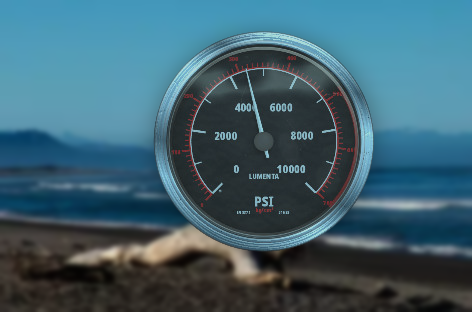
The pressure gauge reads 4500
